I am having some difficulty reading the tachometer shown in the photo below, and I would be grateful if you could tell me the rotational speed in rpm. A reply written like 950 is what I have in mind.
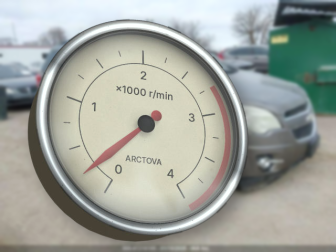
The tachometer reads 250
